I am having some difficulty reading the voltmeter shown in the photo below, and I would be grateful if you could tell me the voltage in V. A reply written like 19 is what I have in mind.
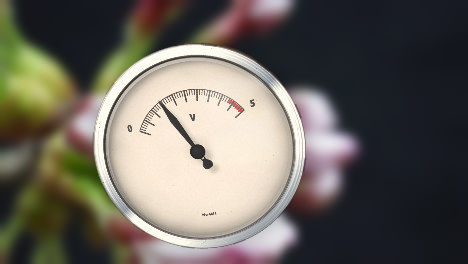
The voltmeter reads 1.5
